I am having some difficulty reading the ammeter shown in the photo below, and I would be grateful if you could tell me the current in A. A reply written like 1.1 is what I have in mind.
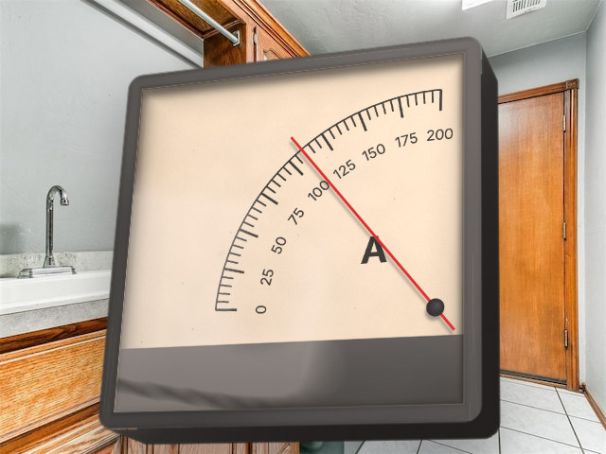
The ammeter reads 110
